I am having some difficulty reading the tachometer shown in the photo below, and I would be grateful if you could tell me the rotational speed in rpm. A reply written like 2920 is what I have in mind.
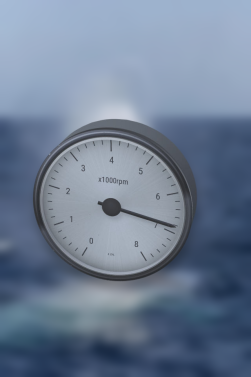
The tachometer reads 6800
